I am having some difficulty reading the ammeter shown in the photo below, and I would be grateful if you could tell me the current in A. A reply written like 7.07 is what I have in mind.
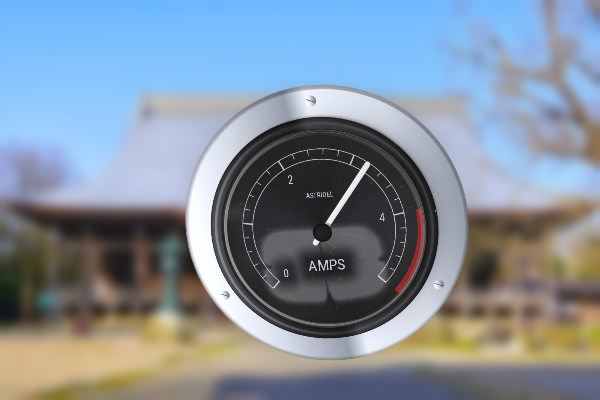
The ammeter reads 3.2
